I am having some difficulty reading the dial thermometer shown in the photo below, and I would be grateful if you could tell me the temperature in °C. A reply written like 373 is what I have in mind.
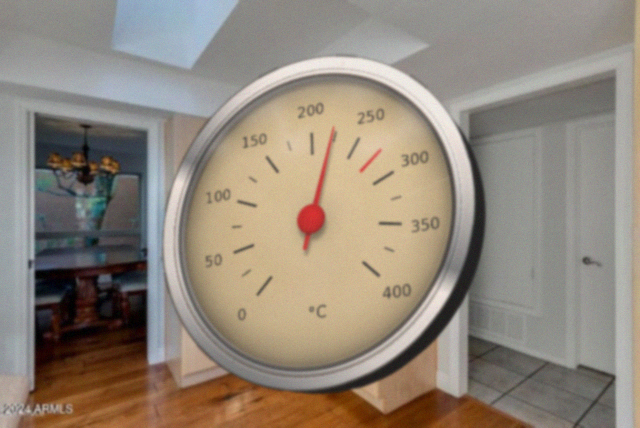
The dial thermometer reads 225
